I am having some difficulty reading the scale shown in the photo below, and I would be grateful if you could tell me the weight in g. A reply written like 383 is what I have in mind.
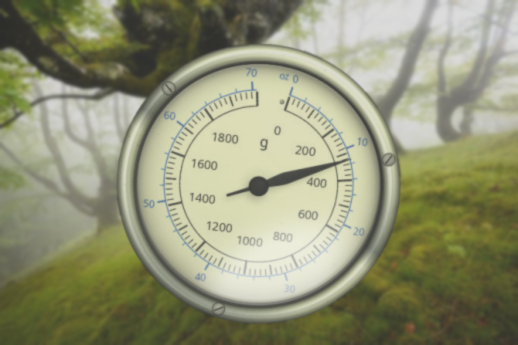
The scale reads 320
